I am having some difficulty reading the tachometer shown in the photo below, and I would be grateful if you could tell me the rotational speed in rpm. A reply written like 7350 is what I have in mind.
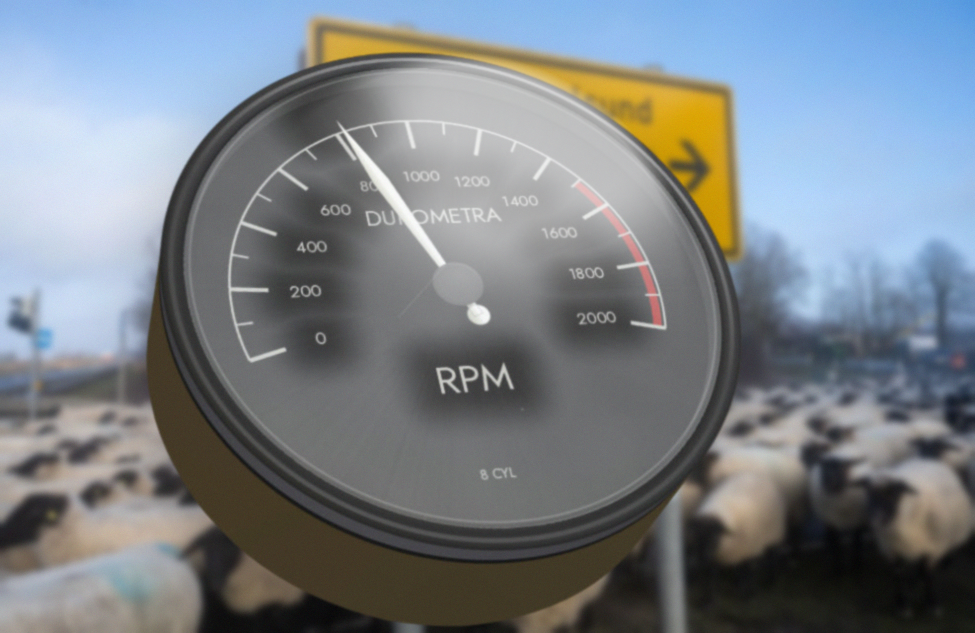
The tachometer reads 800
